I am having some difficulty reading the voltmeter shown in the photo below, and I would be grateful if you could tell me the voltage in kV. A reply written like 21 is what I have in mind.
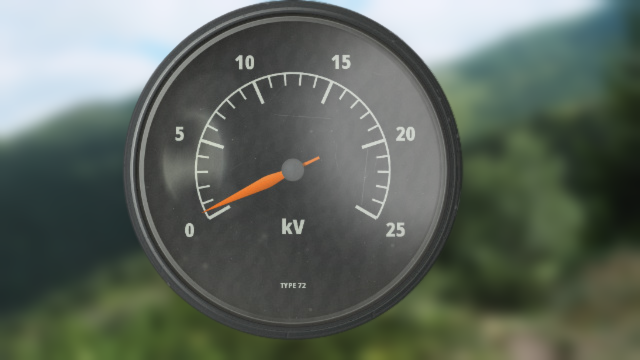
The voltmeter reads 0.5
